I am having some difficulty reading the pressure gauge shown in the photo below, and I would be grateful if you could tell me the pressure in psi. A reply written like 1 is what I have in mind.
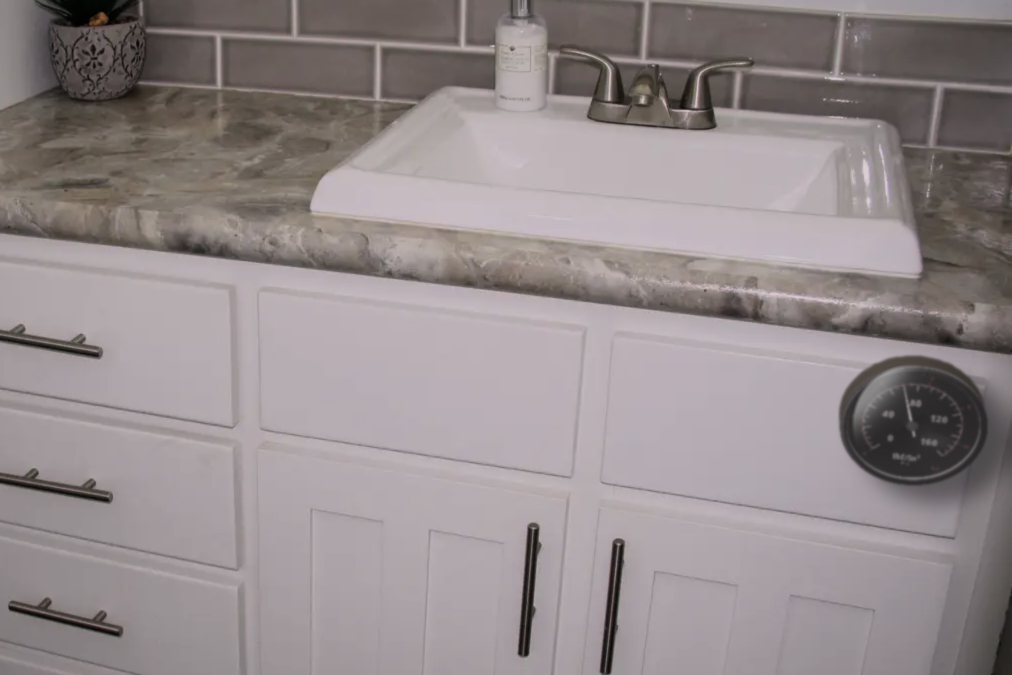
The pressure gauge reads 70
